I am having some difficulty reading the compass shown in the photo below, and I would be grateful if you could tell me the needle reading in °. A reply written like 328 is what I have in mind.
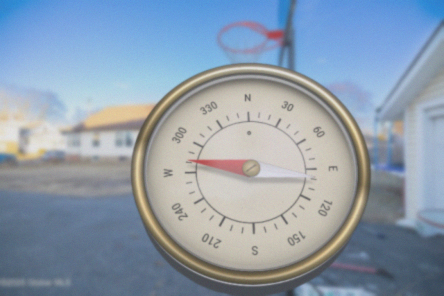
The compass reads 280
